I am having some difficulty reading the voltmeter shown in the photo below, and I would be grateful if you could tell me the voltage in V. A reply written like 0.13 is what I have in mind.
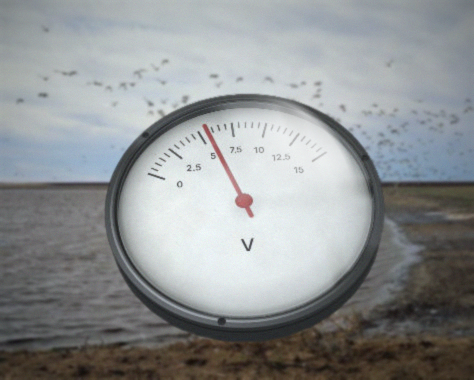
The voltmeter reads 5.5
